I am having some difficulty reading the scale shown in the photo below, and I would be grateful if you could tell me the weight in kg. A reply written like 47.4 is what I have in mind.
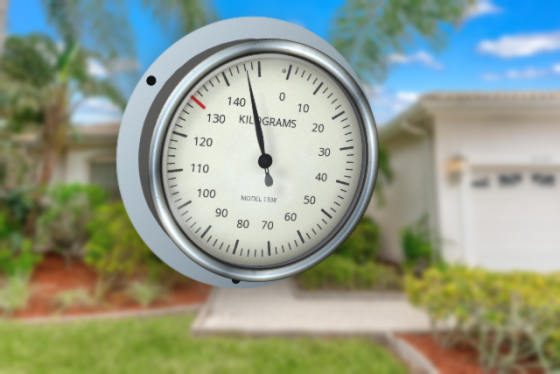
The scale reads 146
